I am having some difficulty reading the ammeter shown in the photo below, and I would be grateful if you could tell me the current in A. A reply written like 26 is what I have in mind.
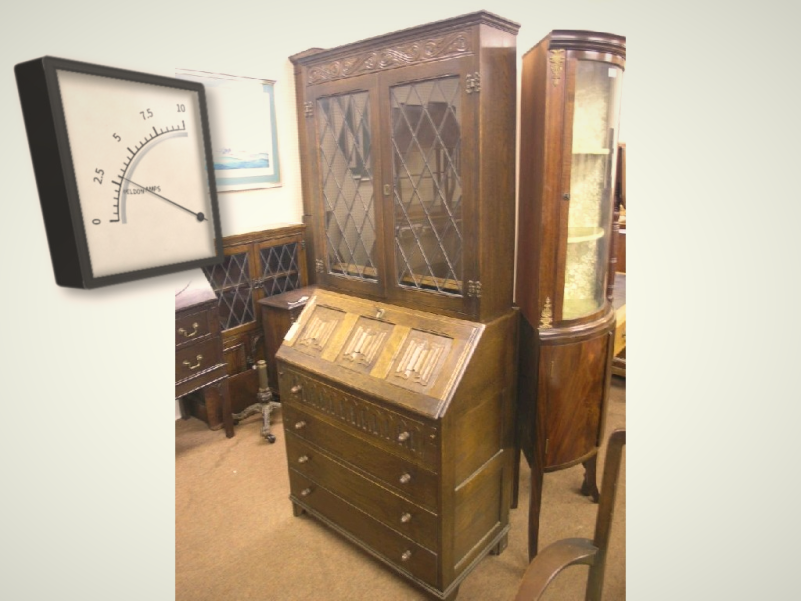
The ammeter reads 3
